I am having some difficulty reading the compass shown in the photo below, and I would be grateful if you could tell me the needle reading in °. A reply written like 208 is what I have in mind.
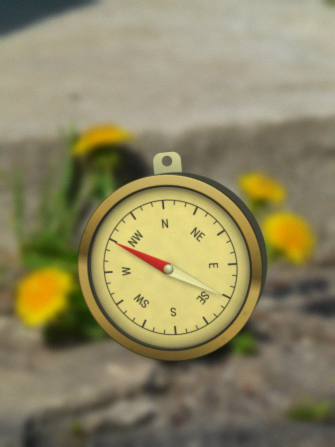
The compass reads 300
